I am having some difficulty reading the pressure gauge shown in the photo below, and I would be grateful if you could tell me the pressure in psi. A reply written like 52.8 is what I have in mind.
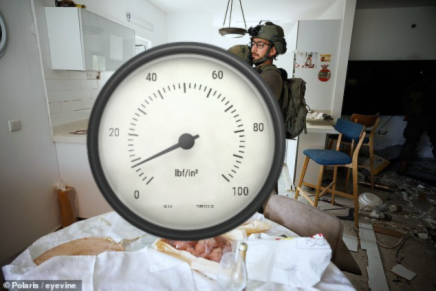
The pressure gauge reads 8
